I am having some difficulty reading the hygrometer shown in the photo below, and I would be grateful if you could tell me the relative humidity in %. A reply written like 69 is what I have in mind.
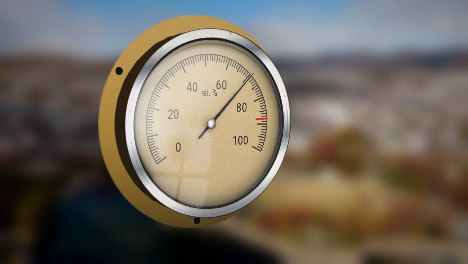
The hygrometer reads 70
